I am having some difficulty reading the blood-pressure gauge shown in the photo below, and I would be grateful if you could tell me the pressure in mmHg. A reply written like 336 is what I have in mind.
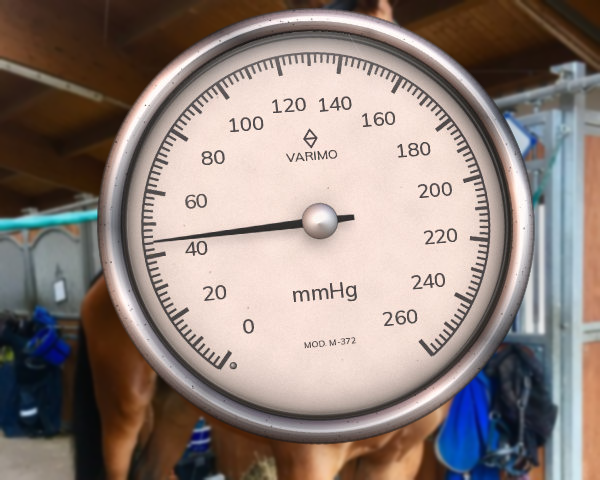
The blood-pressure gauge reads 44
